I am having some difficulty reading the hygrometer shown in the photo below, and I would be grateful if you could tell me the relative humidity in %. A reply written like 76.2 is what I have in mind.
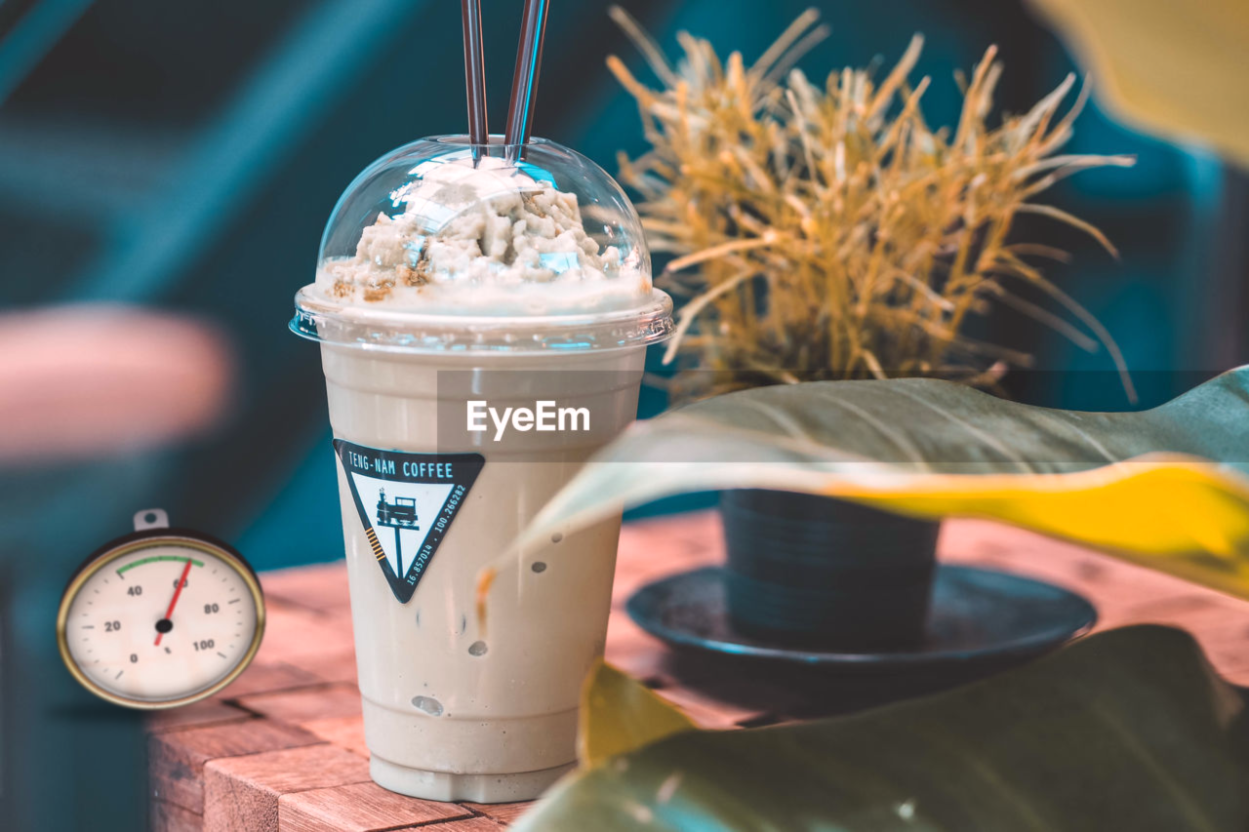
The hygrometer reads 60
